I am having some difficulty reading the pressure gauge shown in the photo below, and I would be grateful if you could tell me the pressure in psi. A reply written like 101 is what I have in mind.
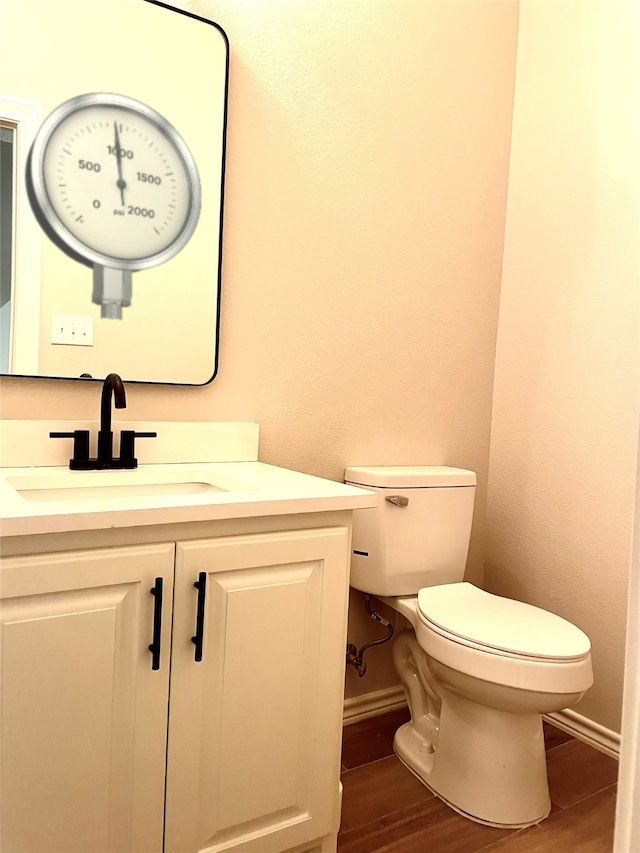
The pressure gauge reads 950
